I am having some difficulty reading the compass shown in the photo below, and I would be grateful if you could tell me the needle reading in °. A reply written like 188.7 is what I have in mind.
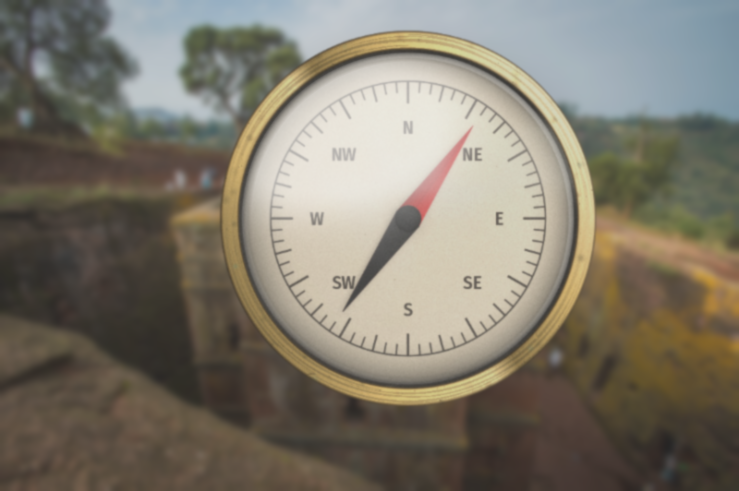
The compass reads 35
